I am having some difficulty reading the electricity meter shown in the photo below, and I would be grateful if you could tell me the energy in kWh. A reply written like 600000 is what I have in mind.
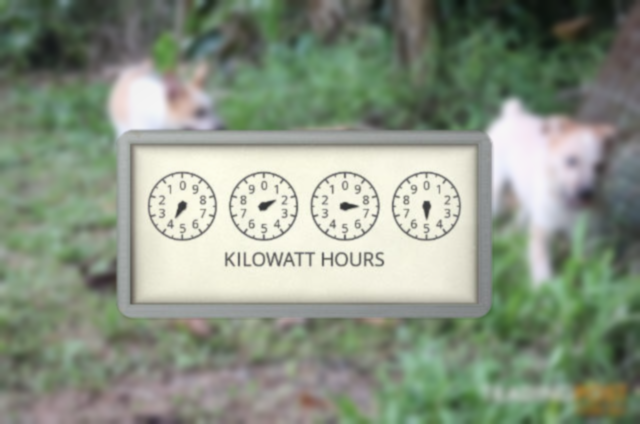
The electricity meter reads 4175
